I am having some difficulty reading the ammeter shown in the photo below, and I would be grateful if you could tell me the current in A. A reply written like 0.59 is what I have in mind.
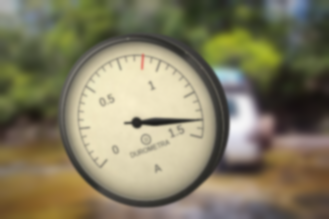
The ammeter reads 1.4
